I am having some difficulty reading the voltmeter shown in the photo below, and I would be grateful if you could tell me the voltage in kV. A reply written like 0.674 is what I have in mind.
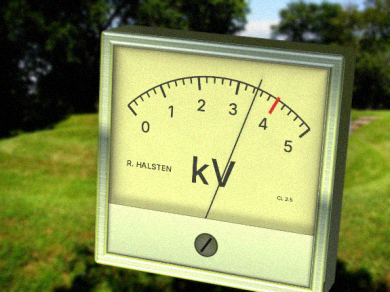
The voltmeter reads 3.5
